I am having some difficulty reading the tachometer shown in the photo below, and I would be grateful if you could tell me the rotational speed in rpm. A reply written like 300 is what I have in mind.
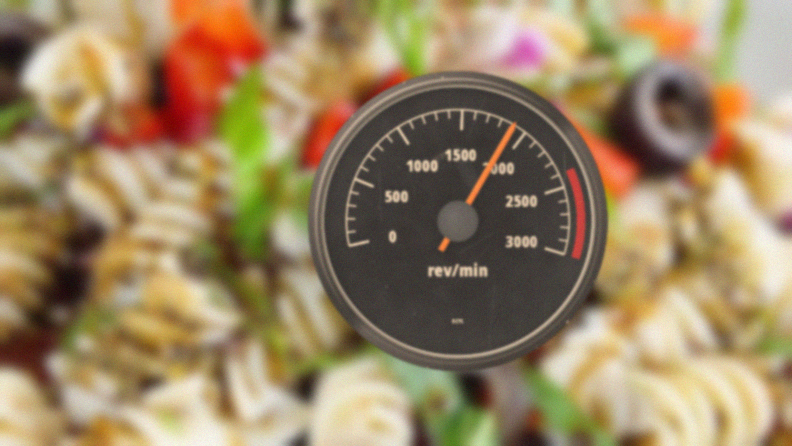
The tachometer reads 1900
